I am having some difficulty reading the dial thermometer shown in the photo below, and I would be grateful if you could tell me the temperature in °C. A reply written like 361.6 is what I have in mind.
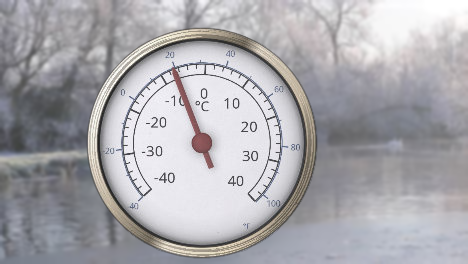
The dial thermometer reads -7
